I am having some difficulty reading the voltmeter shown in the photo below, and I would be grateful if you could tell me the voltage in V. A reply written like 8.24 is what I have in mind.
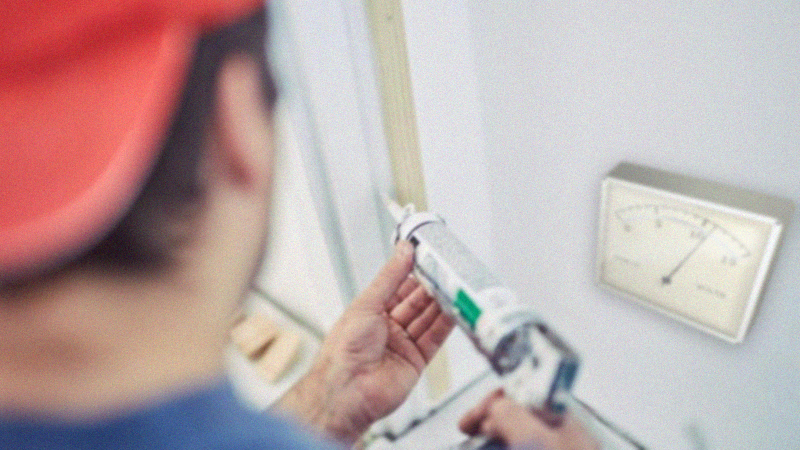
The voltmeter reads 11
